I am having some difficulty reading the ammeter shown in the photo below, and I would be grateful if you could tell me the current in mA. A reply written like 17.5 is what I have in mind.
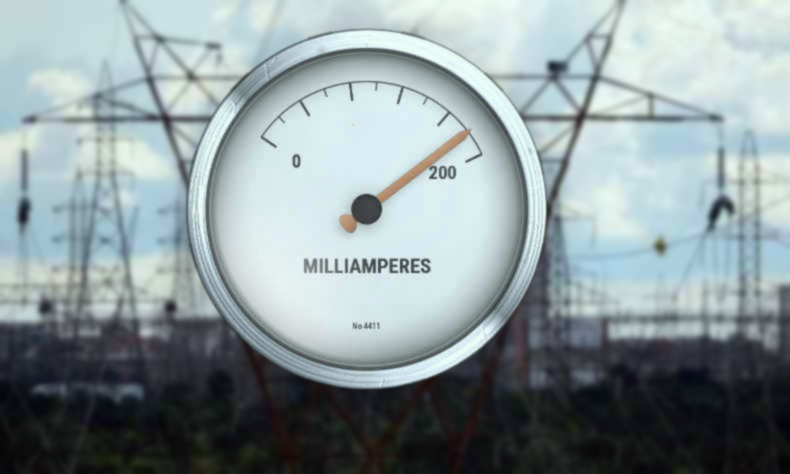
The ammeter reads 180
